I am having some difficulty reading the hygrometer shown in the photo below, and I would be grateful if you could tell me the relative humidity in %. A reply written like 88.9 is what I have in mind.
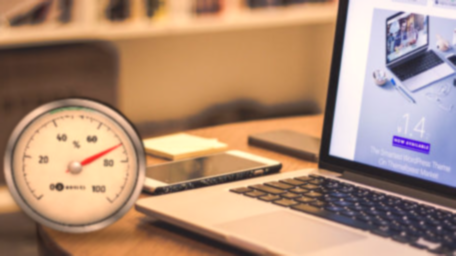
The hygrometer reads 72
